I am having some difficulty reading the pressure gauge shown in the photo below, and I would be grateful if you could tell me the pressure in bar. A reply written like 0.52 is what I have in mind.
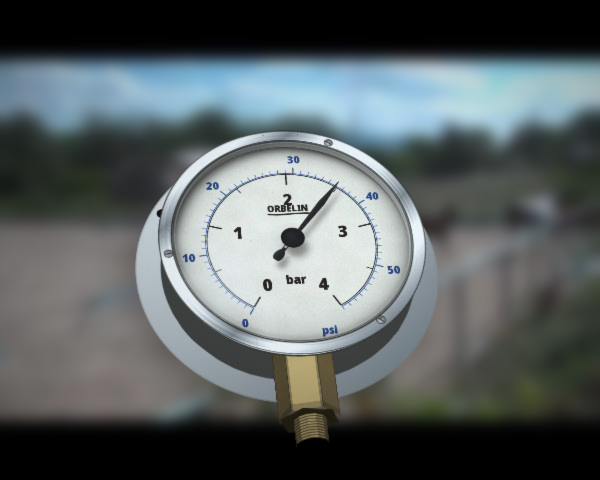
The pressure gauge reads 2.5
